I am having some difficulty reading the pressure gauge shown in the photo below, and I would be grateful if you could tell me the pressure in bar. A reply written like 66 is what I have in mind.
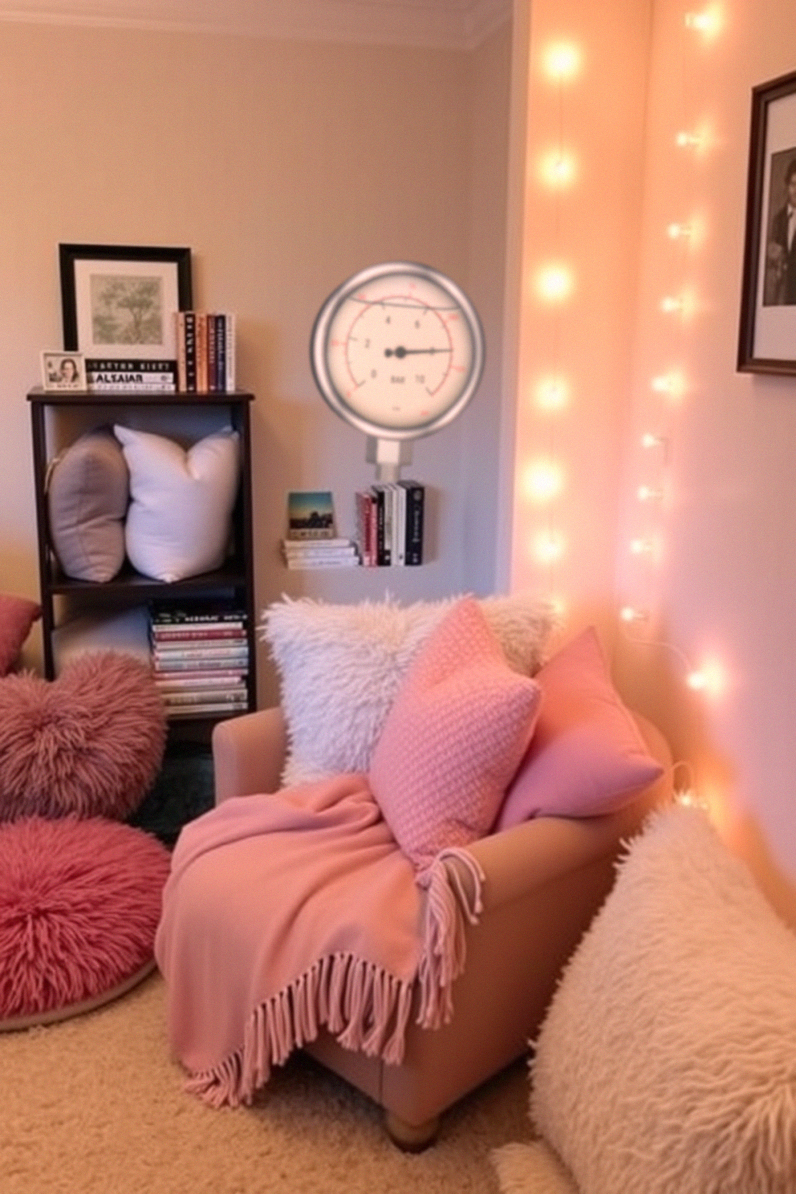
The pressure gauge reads 8
